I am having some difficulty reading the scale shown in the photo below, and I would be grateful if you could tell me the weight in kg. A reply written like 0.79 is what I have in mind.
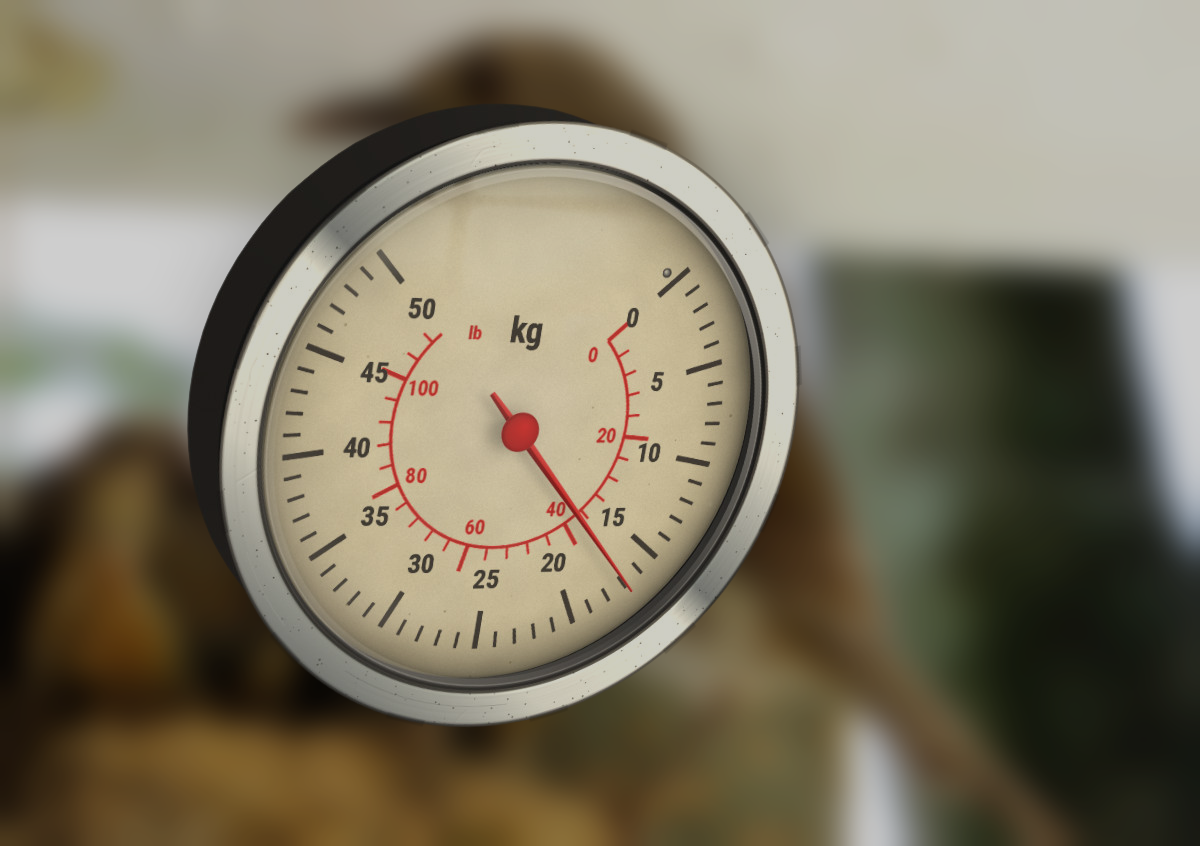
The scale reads 17
